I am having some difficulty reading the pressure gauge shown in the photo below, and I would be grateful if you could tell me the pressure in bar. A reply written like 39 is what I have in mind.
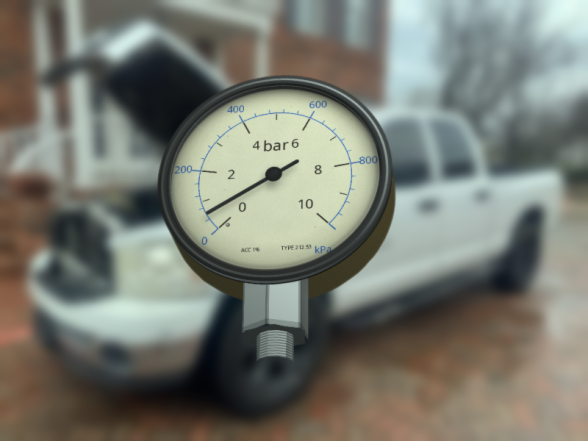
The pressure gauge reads 0.5
